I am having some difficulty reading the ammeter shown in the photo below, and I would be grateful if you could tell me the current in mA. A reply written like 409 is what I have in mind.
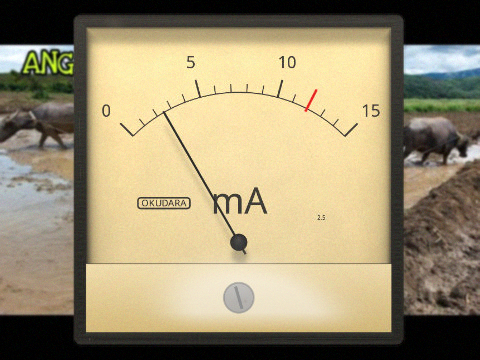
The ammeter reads 2.5
